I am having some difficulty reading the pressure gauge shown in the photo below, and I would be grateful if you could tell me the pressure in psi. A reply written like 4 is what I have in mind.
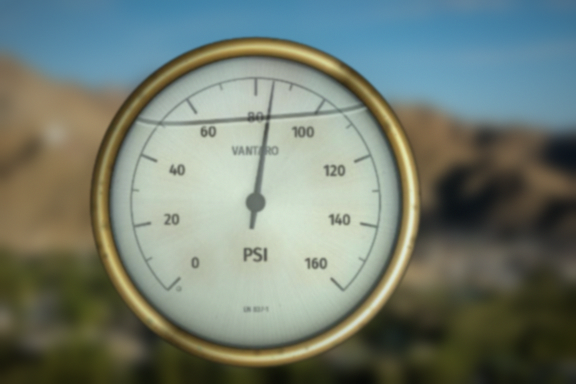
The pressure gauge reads 85
